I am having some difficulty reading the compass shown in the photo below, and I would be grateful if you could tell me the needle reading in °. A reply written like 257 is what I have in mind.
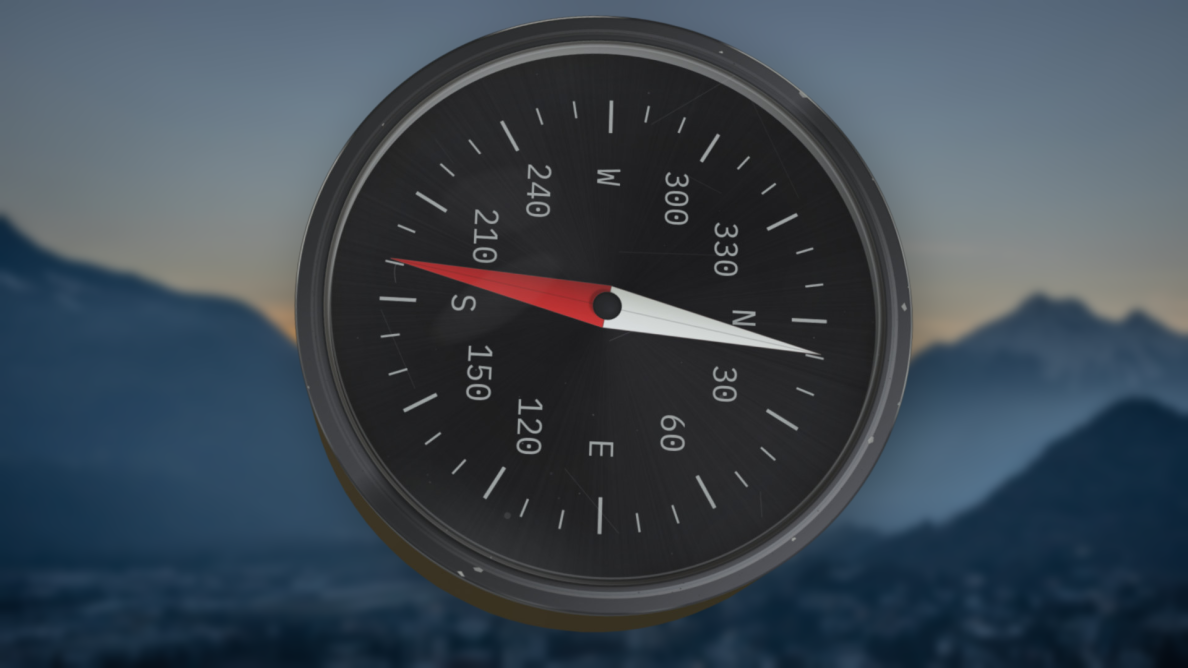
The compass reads 190
